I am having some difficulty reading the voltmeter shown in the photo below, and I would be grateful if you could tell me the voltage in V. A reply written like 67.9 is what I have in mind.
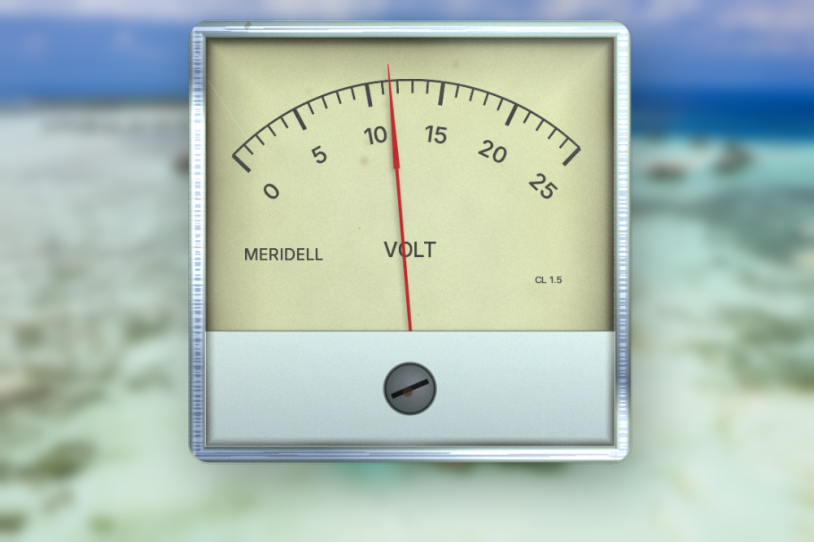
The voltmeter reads 11.5
